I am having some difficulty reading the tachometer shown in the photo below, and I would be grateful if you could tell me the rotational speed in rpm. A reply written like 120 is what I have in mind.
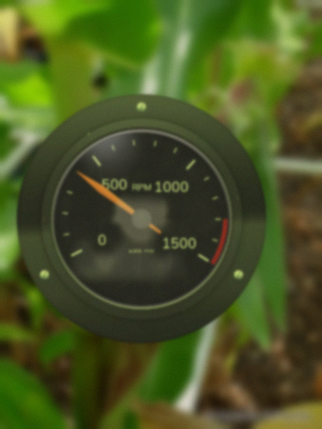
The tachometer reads 400
